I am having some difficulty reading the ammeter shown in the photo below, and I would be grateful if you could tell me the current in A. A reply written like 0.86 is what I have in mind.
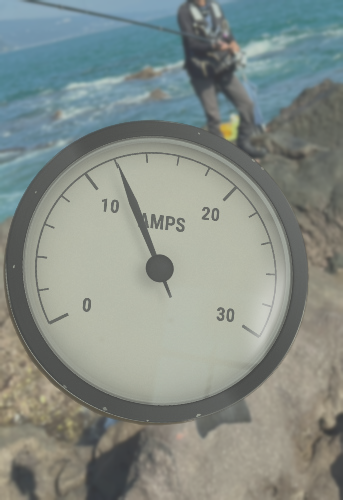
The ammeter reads 12
